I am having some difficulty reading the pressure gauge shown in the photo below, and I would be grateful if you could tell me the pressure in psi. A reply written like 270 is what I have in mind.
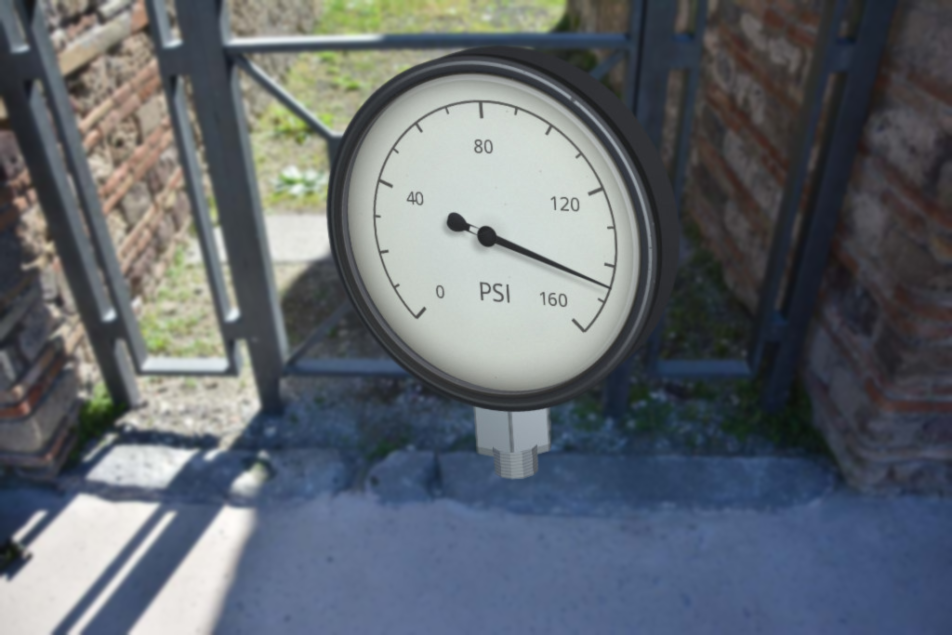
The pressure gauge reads 145
